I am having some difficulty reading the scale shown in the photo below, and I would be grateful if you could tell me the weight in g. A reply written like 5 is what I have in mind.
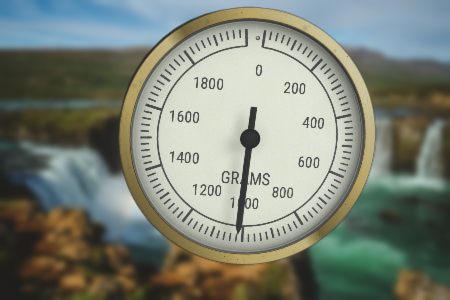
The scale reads 1020
